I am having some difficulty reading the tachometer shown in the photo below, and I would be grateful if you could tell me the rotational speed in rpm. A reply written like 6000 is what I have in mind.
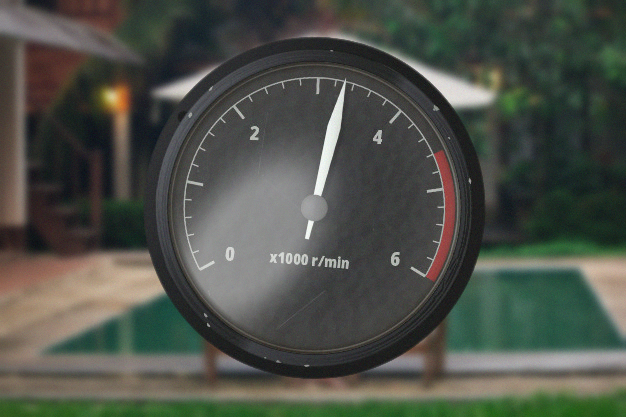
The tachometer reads 3300
